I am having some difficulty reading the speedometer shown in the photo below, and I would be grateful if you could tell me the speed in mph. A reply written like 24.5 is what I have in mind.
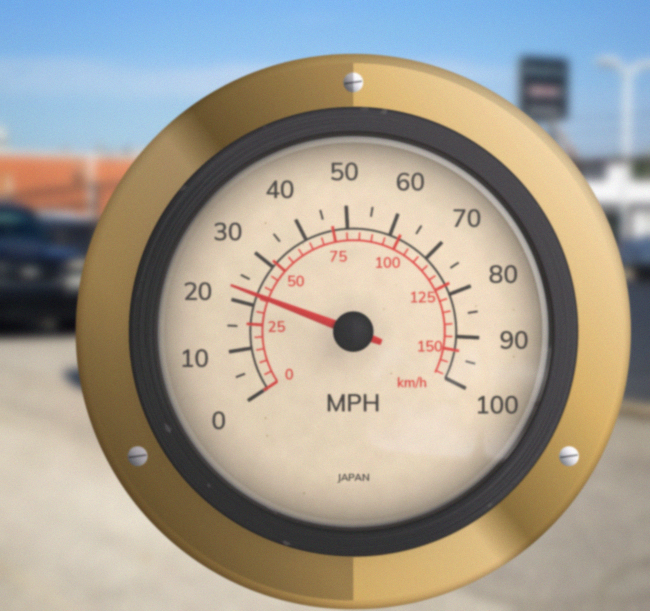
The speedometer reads 22.5
